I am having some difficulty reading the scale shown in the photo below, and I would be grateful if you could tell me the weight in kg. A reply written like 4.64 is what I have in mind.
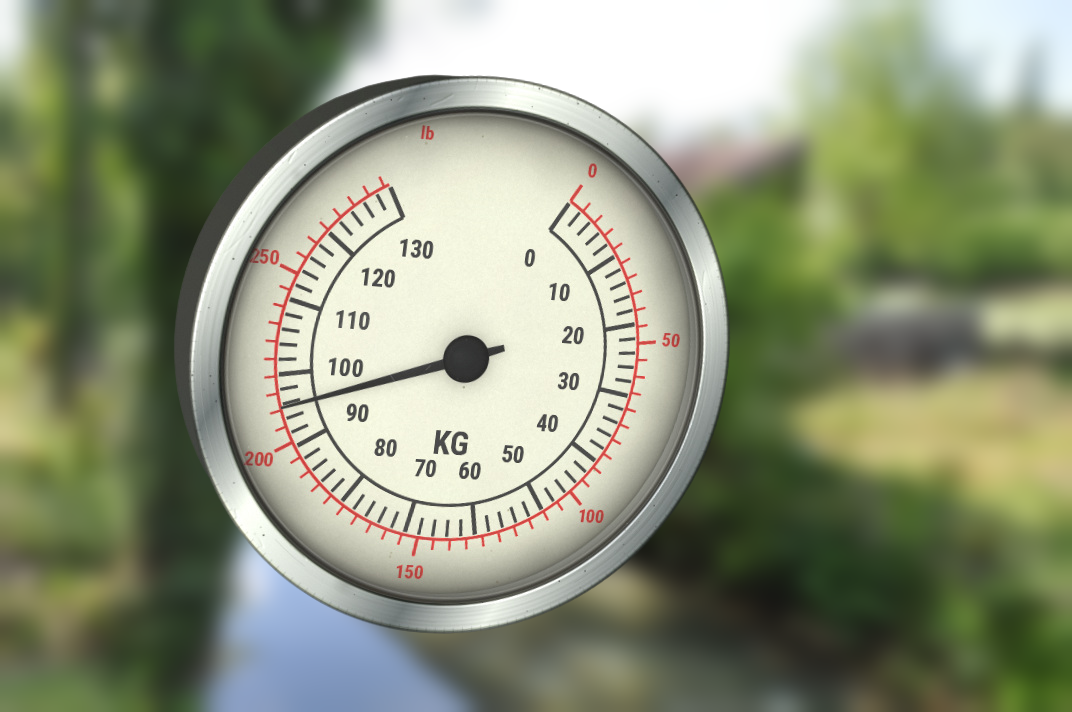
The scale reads 96
